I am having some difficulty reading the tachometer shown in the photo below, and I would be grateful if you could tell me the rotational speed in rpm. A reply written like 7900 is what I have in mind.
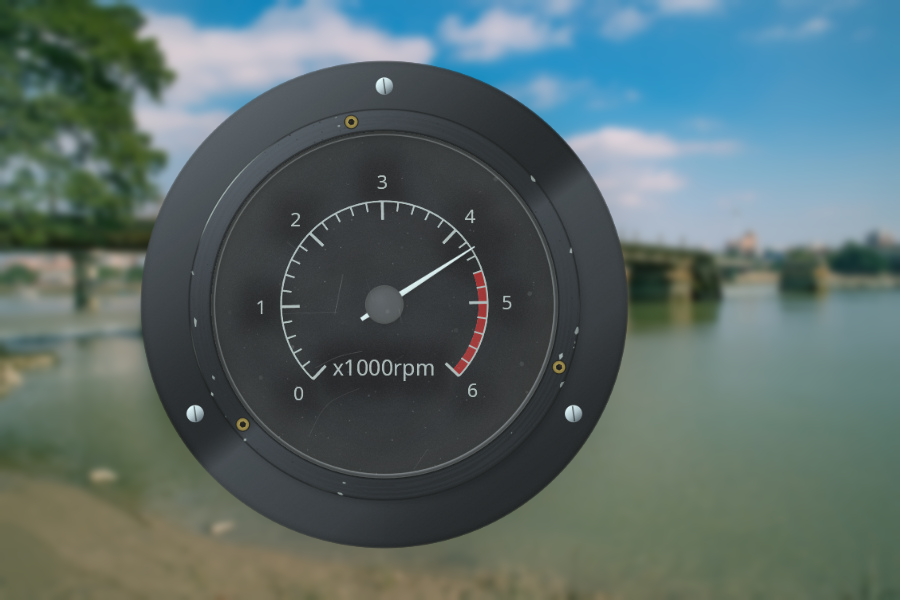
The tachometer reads 4300
